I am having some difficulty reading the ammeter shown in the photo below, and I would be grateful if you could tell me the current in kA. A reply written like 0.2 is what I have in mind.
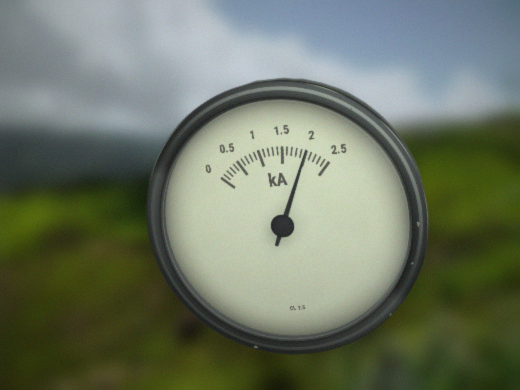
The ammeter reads 2
